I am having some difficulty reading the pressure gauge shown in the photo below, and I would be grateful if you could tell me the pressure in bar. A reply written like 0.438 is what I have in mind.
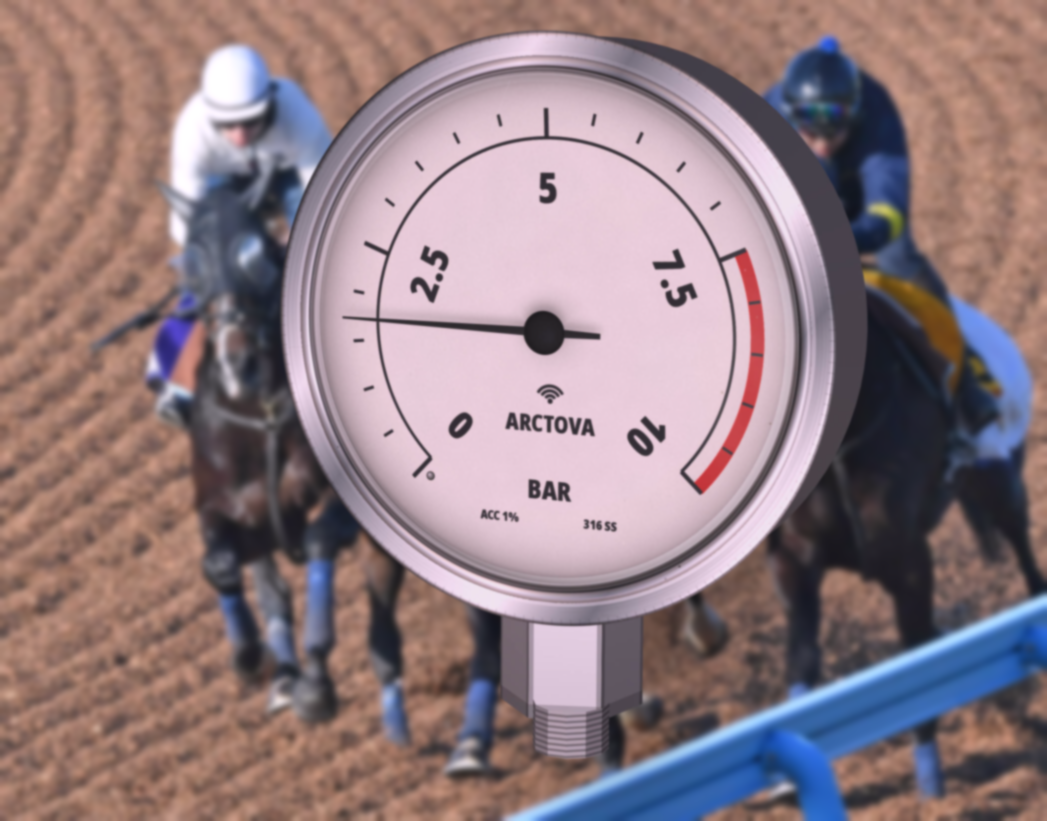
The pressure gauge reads 1.75
